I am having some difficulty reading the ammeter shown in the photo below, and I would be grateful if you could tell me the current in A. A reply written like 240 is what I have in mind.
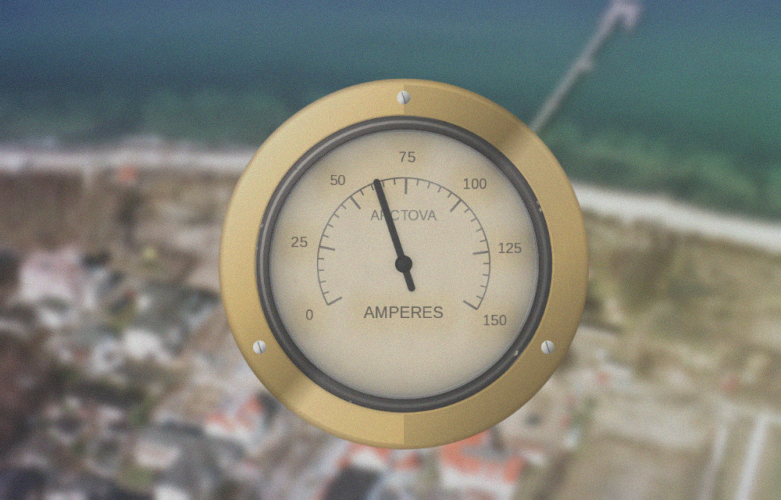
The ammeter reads 62.5
